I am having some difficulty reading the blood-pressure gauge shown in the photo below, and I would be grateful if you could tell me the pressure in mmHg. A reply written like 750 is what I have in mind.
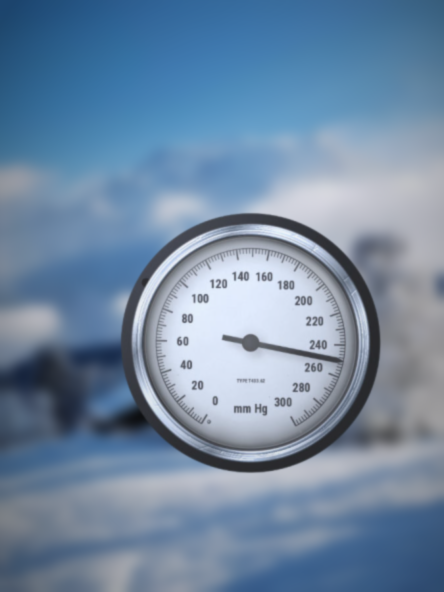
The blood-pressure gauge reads 250
